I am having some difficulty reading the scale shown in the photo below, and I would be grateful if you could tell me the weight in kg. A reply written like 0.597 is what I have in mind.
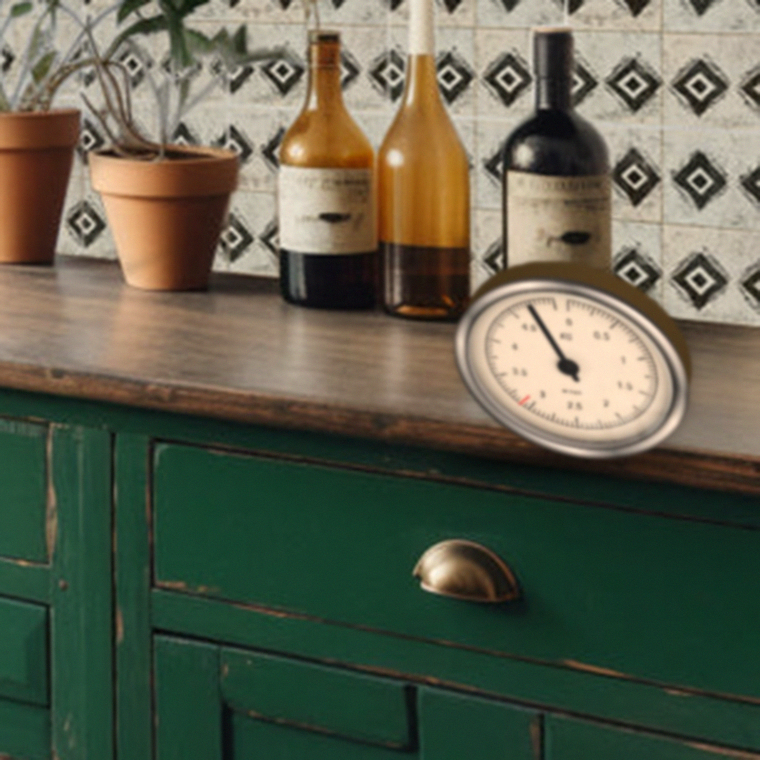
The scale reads 4.75
